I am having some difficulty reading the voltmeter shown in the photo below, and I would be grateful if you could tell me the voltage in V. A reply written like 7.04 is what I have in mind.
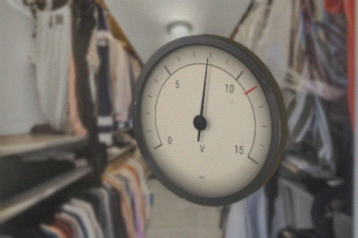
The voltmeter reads 8
